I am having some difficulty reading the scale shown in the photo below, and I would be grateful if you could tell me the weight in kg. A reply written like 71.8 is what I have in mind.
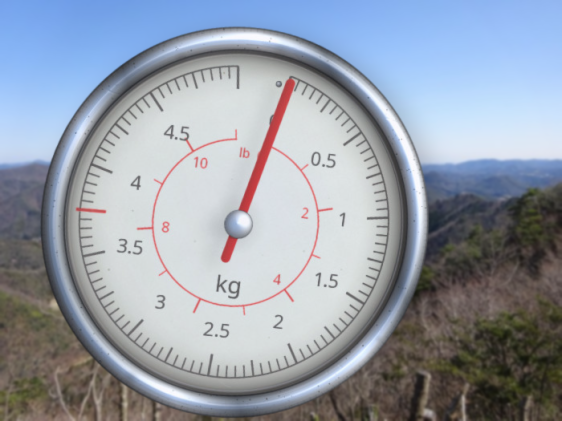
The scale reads 0
